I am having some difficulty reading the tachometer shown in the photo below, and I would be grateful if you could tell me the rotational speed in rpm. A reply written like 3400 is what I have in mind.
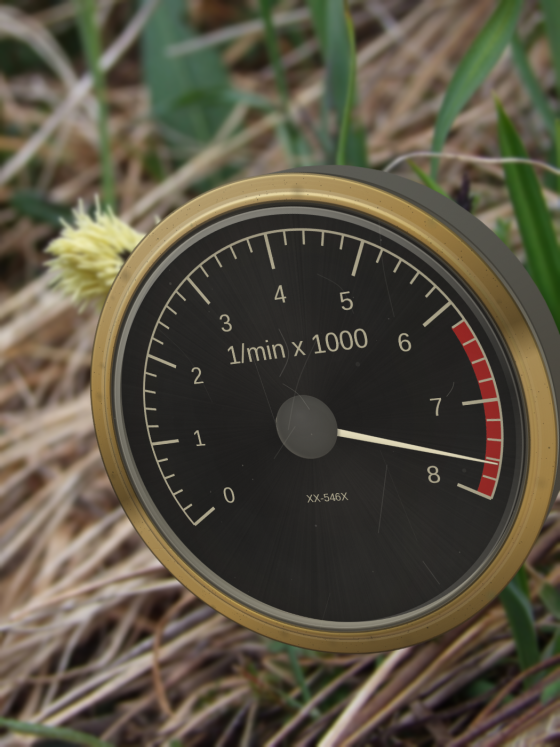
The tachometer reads 7600
